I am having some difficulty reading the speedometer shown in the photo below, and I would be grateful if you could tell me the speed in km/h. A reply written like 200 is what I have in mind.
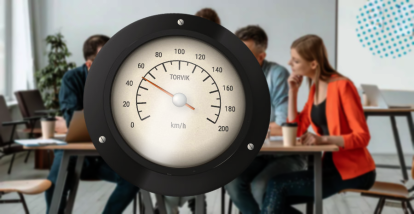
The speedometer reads 50
